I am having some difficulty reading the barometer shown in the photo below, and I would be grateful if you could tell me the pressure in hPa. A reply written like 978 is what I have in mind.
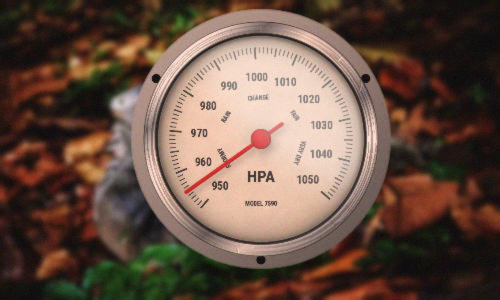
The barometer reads 955
